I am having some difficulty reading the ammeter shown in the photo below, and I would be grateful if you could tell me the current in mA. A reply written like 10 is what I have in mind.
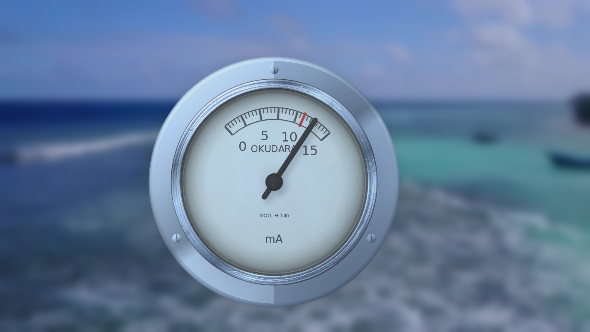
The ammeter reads 12.5
